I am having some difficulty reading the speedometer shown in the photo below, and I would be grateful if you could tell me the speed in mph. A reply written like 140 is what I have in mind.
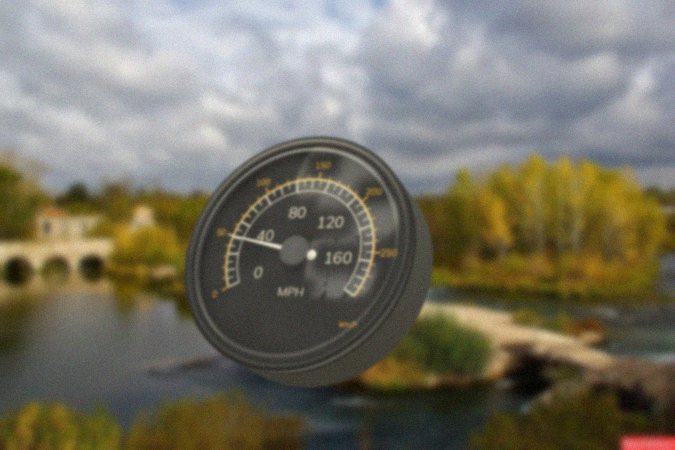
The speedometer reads 30
